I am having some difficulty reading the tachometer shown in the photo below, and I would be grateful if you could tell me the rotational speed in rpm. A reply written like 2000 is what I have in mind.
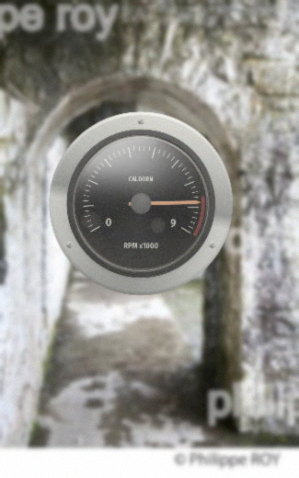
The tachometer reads 7800
